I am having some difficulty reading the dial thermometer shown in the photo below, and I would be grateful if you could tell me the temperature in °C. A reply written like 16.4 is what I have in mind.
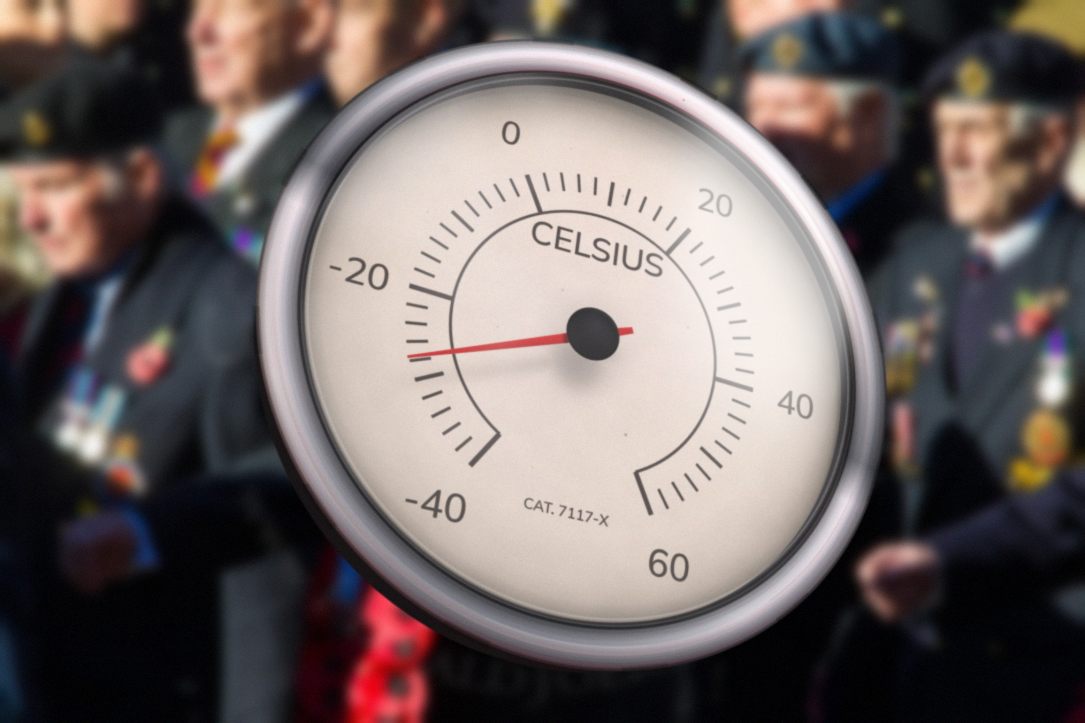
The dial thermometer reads -28
